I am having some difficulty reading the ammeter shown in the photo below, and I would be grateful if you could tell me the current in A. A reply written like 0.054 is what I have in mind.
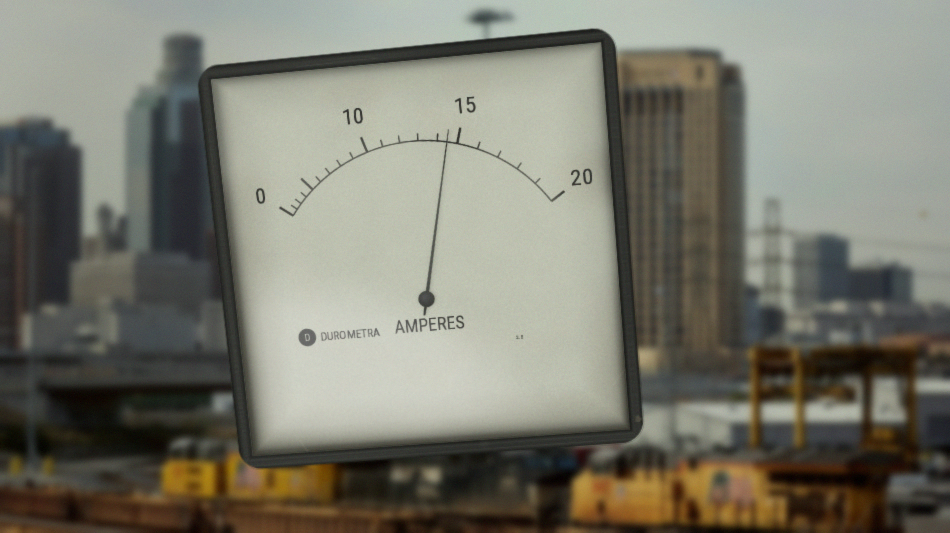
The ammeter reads 14.5
